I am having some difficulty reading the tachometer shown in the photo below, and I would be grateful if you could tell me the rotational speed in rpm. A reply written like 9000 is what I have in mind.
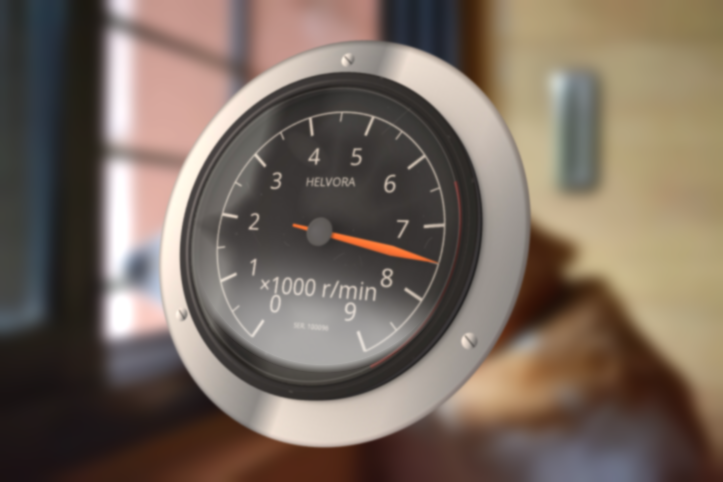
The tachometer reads 7500
